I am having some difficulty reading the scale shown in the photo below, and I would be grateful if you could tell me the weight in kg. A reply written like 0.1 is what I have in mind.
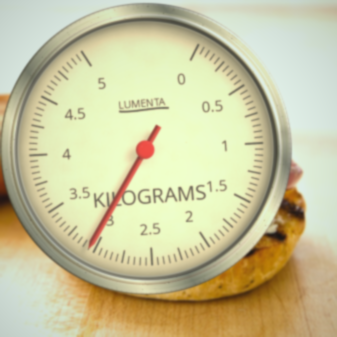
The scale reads 3.05
